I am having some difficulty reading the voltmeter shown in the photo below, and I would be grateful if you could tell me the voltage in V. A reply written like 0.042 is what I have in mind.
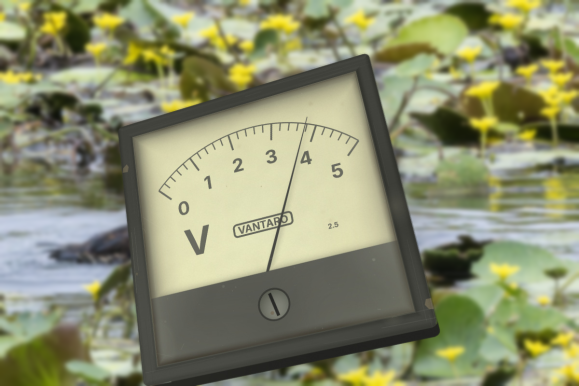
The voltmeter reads 3.8
